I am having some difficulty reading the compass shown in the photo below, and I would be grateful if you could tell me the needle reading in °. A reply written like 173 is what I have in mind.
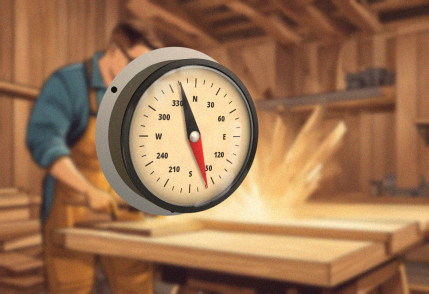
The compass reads 160
